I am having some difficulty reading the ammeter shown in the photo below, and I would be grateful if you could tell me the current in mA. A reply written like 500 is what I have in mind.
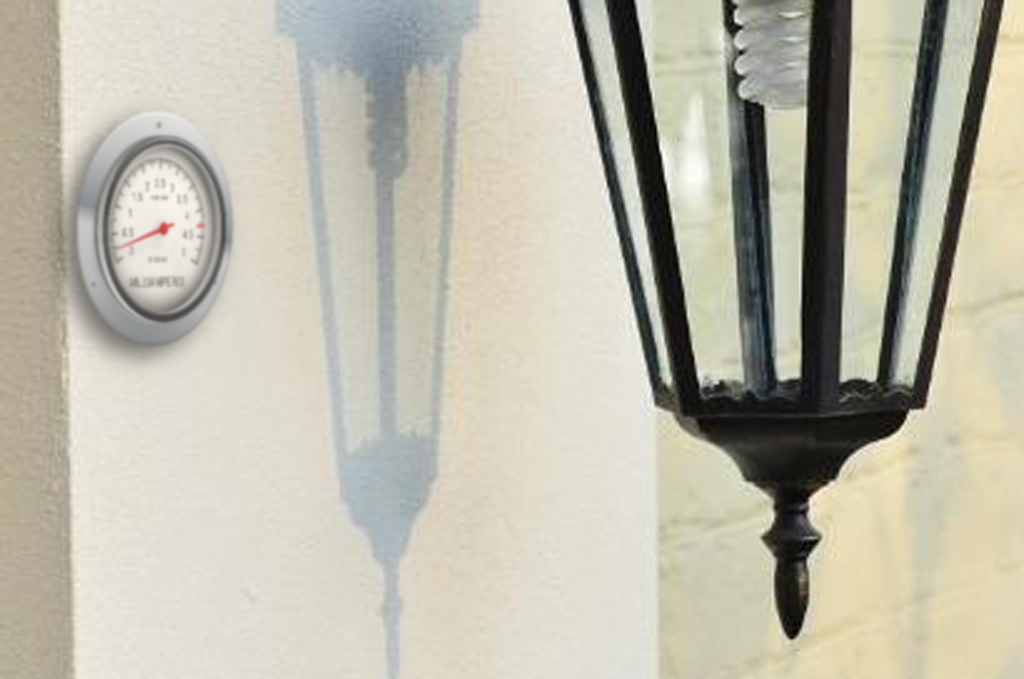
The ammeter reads 0.25
